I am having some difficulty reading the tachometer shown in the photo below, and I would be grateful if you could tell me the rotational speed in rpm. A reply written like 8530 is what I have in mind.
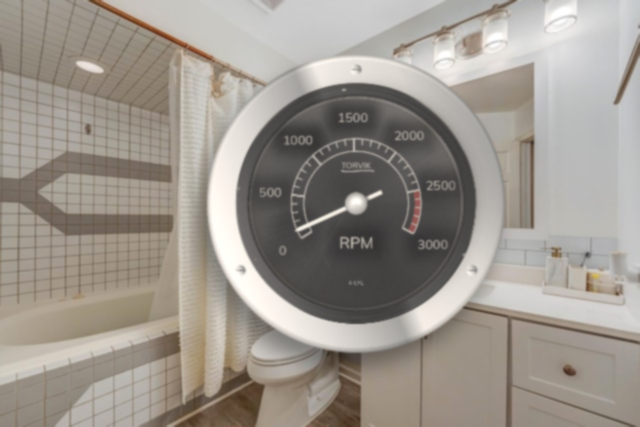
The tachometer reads 100
